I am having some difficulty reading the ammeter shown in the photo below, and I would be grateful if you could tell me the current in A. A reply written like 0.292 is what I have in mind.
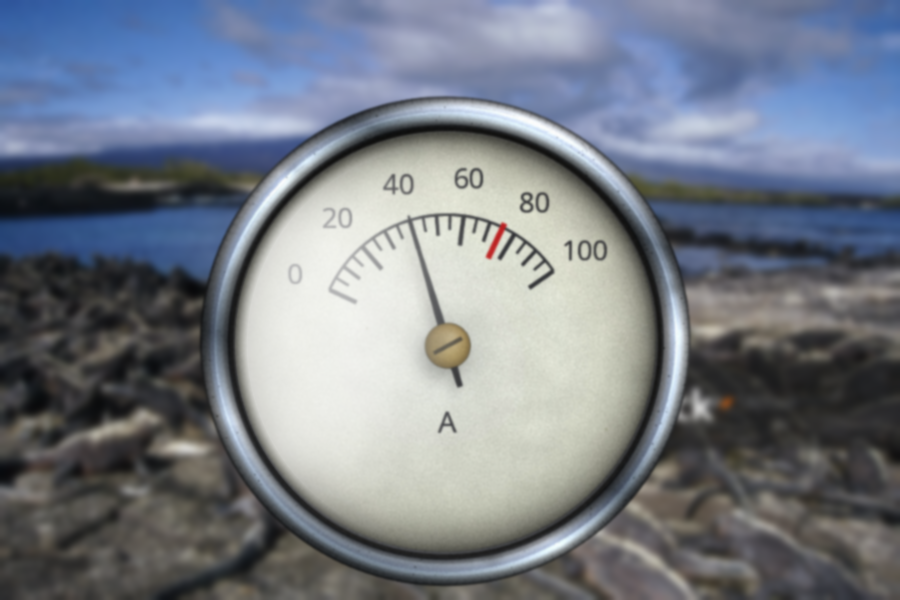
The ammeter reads 40
